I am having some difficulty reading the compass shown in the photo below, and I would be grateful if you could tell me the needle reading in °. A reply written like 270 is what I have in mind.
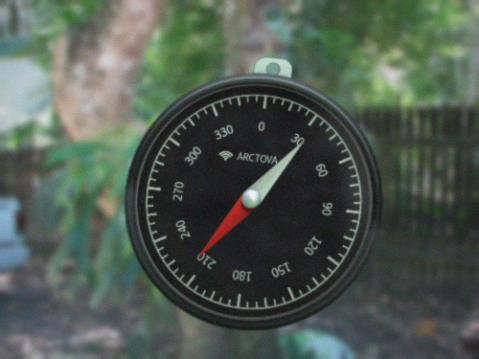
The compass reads 215
